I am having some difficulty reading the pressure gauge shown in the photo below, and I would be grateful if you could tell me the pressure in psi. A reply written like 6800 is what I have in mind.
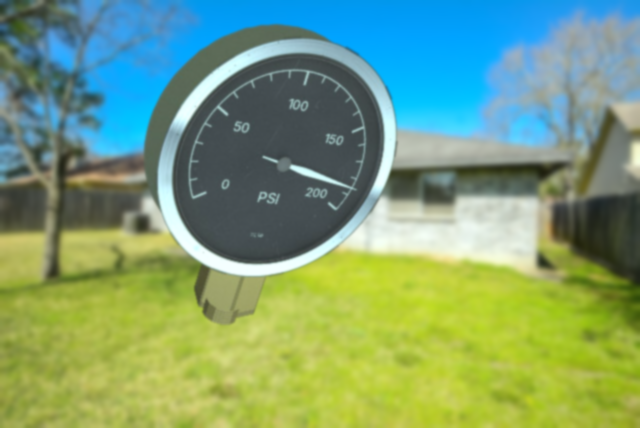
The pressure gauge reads 185
